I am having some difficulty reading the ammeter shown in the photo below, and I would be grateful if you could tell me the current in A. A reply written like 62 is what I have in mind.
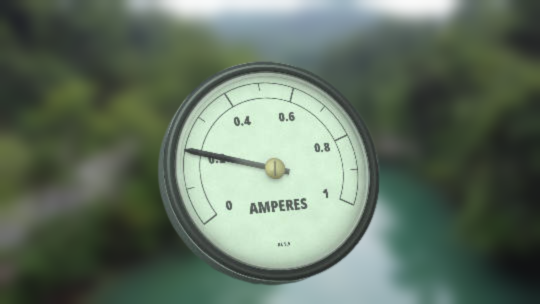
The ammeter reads 0.2
